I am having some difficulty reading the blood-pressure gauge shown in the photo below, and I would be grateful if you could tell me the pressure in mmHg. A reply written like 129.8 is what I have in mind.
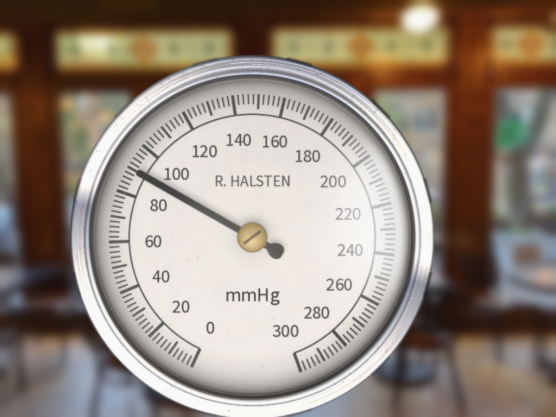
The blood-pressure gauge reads 90
